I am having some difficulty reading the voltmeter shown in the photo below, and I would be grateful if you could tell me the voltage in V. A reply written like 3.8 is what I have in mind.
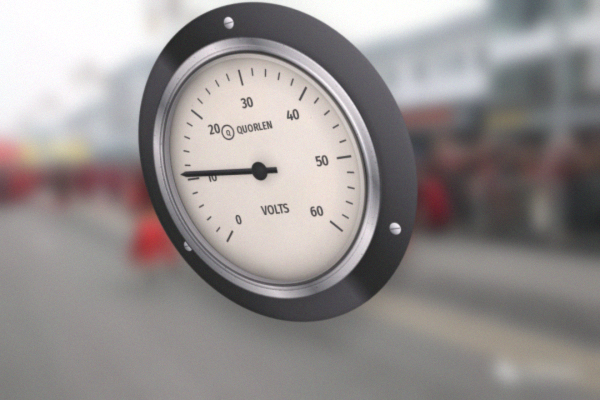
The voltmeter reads 11
